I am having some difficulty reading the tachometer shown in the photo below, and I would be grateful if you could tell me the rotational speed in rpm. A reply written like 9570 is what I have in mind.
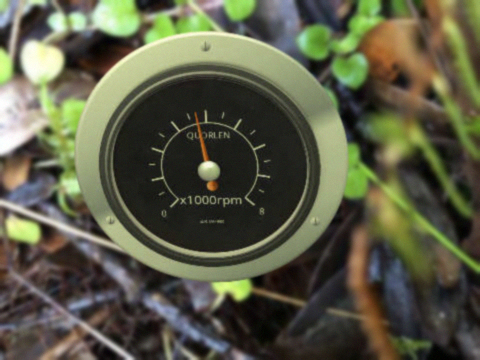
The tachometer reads 3750
